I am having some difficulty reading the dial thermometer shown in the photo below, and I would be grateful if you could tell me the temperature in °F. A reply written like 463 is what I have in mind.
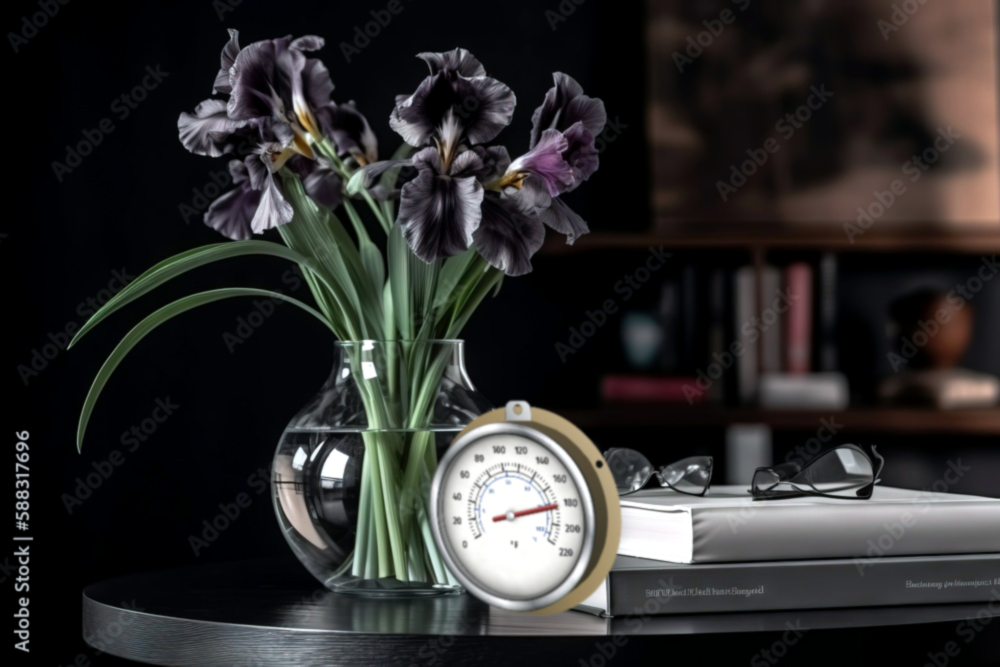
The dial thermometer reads 180
